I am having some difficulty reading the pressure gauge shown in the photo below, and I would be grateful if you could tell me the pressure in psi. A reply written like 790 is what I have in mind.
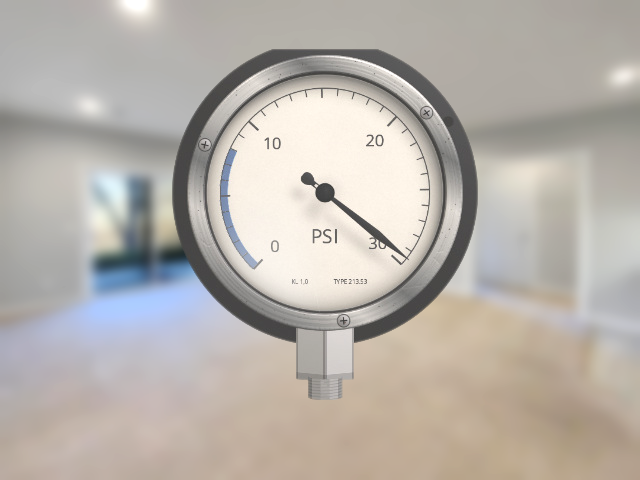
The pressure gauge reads 29.5
